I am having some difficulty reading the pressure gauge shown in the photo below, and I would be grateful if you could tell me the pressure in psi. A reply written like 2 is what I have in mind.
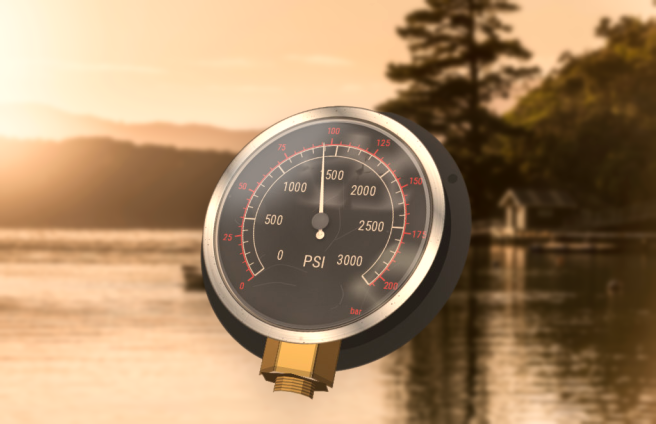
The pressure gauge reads 1400
